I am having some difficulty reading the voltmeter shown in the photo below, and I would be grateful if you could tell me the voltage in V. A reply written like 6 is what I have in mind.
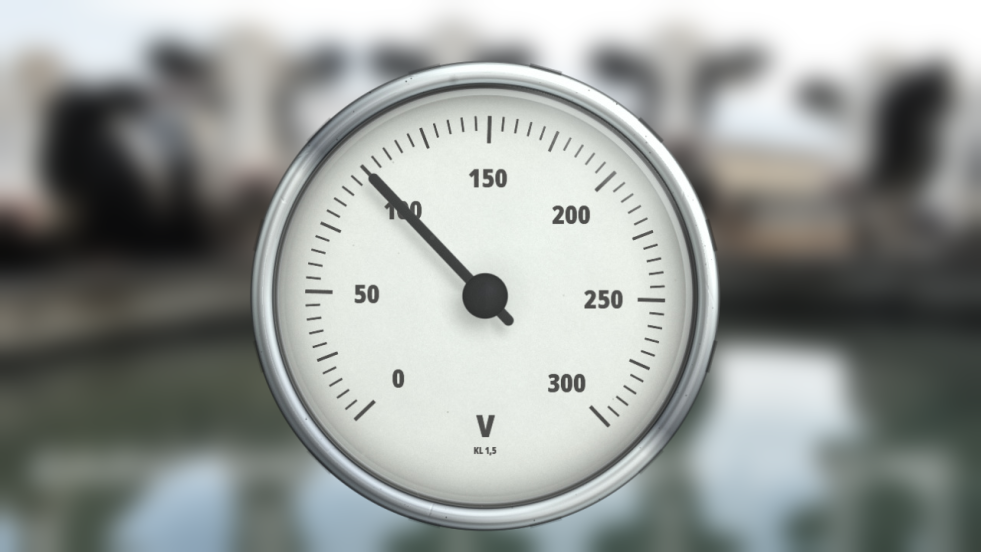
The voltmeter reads 100
